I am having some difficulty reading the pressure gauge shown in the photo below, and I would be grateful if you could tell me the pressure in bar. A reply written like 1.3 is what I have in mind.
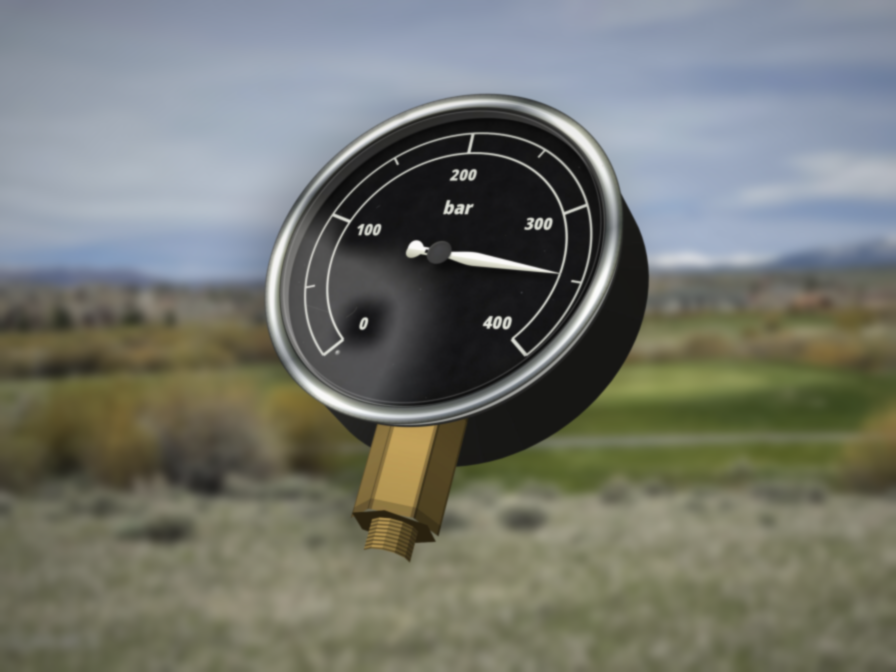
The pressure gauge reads 350
